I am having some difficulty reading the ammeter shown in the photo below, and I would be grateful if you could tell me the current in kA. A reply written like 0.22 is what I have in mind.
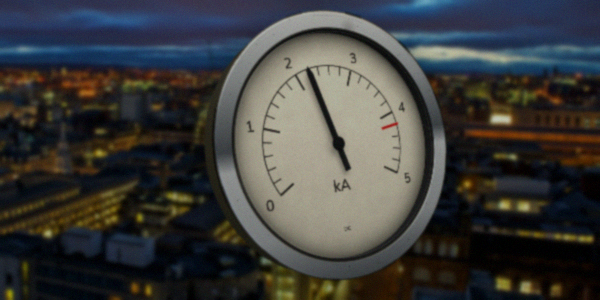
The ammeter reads 2.2
